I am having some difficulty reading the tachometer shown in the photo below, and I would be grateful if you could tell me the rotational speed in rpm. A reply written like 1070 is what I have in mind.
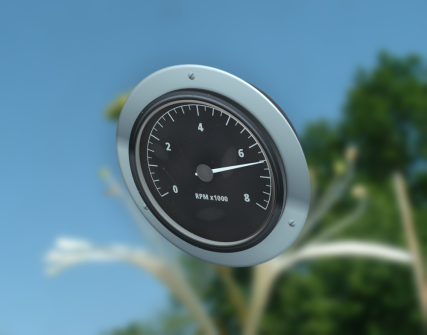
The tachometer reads 6500
